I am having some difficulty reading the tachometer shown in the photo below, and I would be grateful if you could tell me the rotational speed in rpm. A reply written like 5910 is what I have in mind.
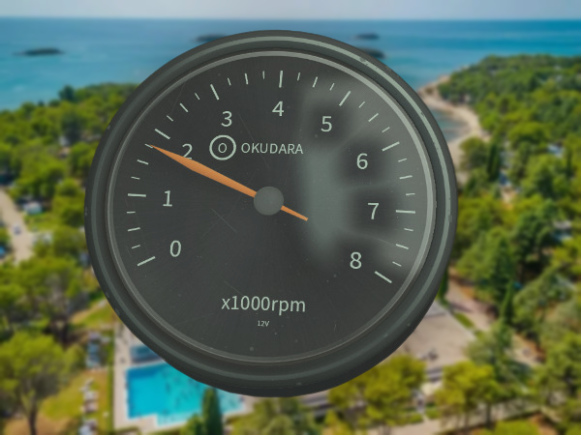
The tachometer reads 1750
